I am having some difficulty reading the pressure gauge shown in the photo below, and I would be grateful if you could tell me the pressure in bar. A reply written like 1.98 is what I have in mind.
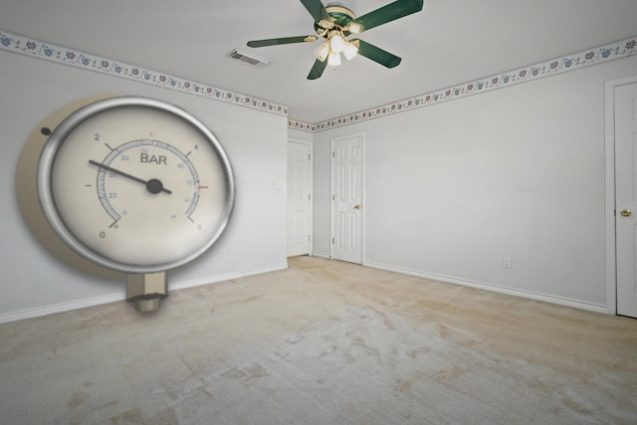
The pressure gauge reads 1.5
